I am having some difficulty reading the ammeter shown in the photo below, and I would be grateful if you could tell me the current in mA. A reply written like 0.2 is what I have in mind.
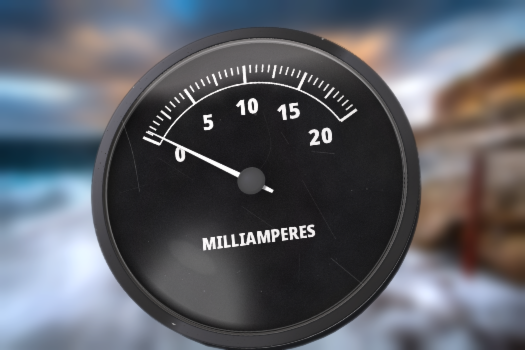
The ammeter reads 0.5
